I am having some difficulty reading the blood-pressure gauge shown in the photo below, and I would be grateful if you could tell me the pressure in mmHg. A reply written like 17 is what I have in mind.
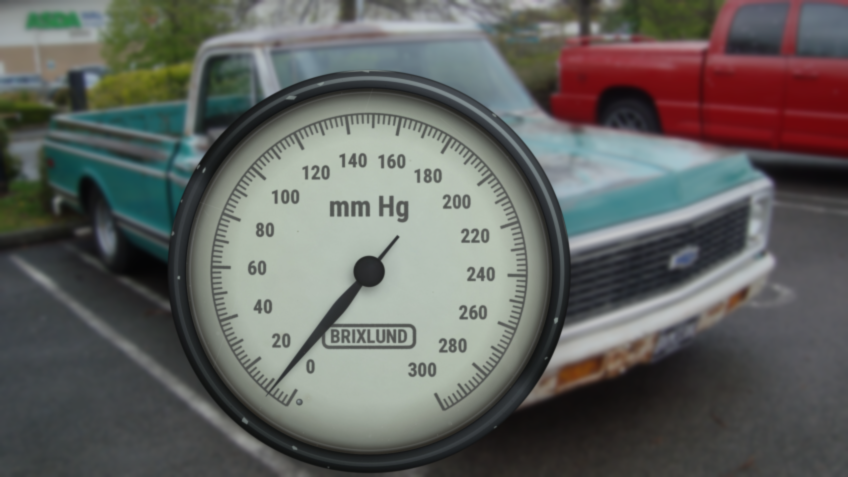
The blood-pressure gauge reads 8
